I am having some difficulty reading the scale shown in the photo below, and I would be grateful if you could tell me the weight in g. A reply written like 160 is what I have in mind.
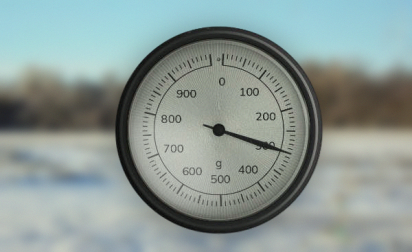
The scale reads 300
